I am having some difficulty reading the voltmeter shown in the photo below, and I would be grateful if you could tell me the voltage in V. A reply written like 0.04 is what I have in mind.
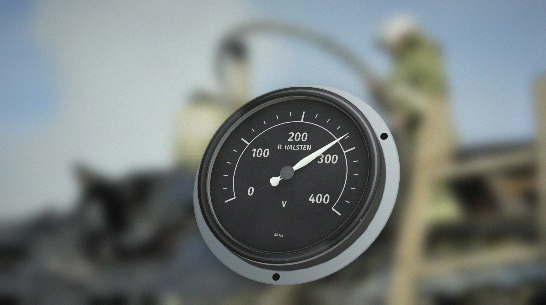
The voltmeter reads 280
